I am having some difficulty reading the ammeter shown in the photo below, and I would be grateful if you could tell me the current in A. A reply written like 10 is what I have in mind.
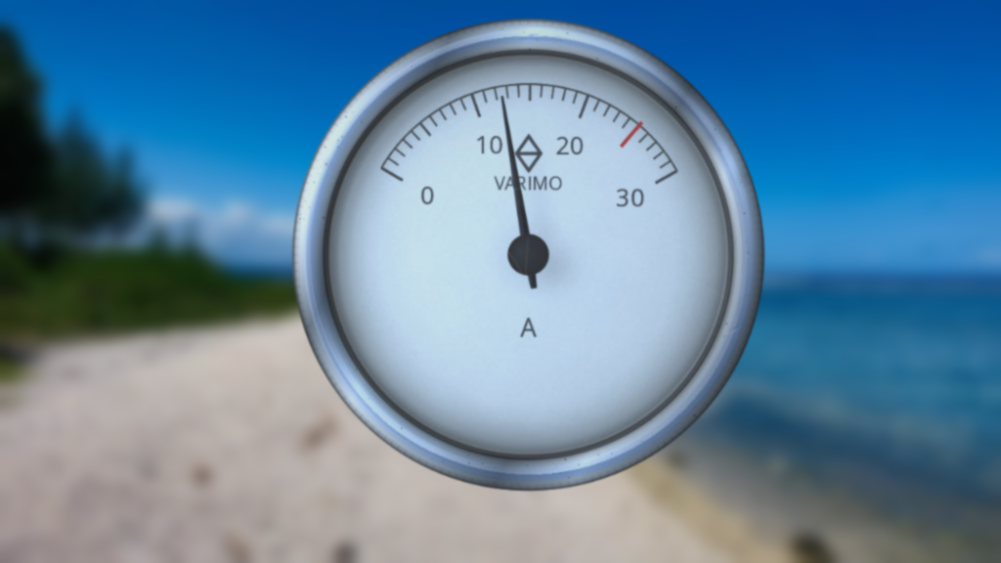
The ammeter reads 12.5
